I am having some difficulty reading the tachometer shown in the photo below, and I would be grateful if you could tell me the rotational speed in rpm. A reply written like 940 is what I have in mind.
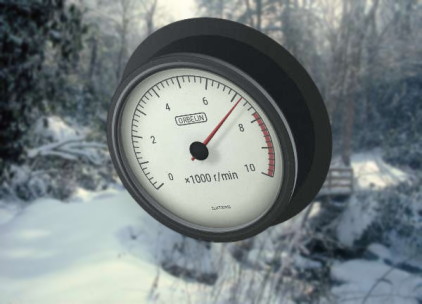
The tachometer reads 7200
